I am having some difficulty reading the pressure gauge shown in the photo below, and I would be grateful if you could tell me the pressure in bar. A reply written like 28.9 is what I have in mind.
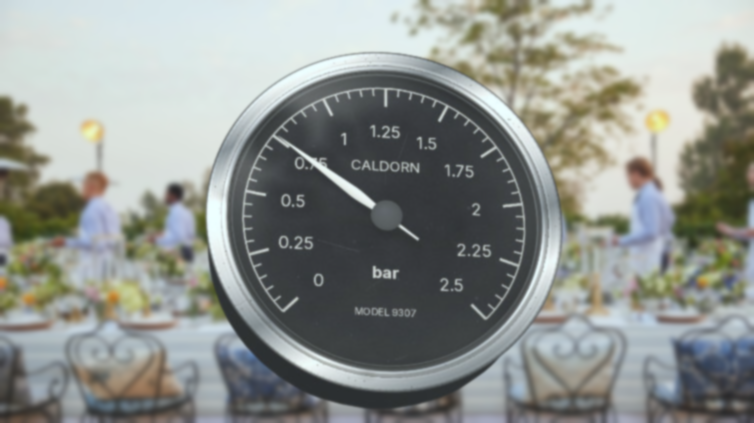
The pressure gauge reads 0.75
